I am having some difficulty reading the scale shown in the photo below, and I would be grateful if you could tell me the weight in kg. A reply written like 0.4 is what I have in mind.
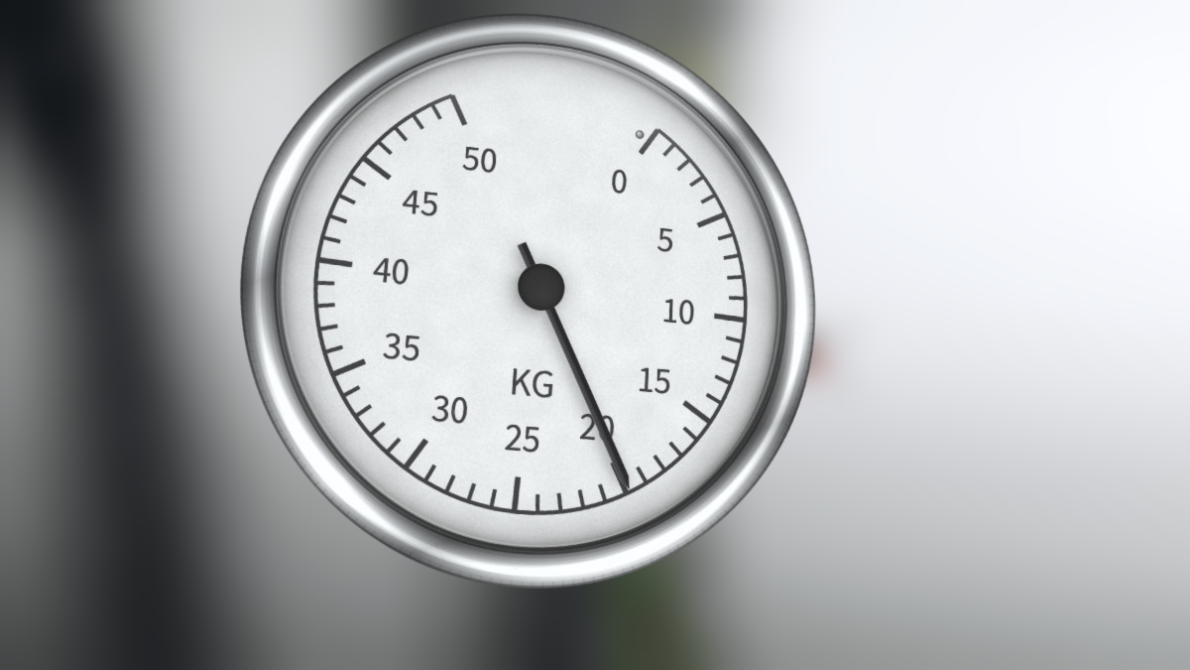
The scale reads 20
